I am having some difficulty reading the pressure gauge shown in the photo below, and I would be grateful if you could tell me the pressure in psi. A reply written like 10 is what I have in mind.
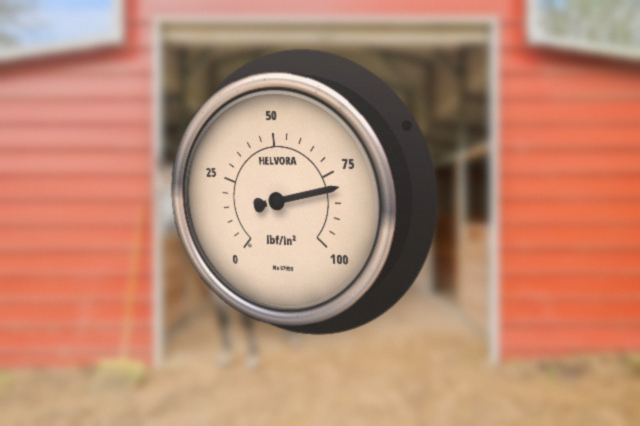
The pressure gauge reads 80
